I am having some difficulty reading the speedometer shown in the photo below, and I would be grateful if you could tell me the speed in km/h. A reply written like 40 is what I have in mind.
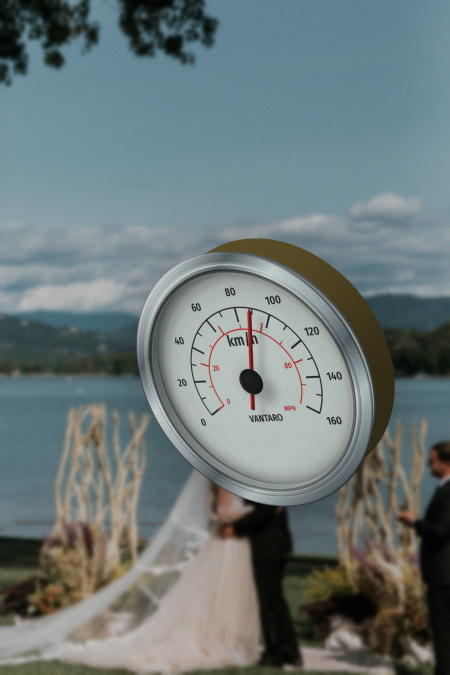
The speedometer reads 90
